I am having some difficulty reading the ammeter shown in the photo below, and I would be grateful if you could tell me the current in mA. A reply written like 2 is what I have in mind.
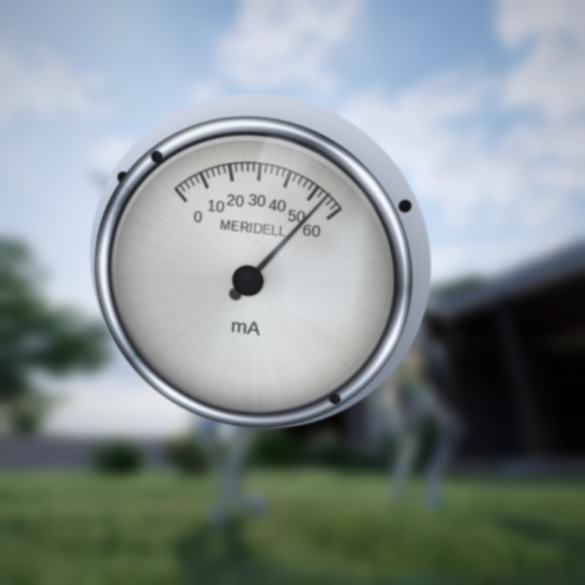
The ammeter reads 54
